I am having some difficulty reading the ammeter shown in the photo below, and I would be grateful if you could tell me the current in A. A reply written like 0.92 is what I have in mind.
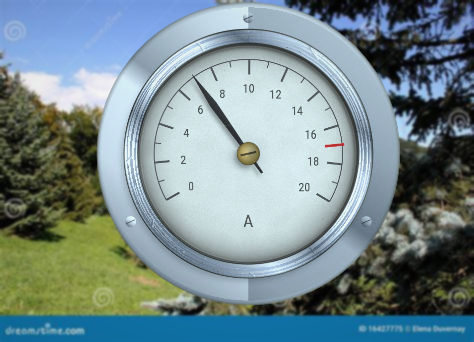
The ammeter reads 7
